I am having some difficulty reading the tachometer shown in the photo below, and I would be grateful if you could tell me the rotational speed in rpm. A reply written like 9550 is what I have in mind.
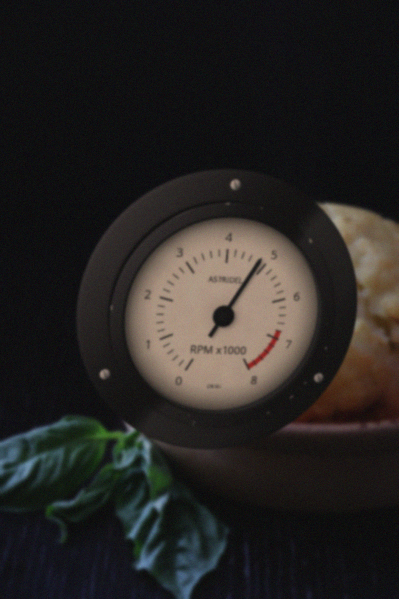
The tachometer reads 4800
